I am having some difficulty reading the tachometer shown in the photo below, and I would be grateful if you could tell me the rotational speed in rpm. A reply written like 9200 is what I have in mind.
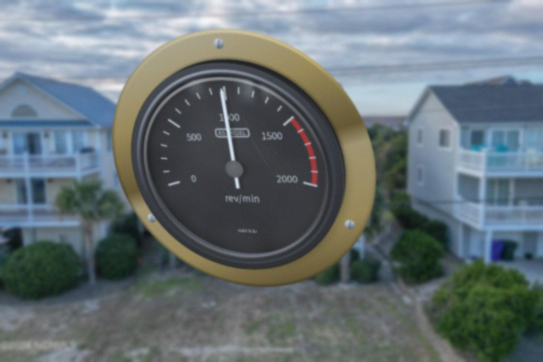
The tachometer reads 1000
